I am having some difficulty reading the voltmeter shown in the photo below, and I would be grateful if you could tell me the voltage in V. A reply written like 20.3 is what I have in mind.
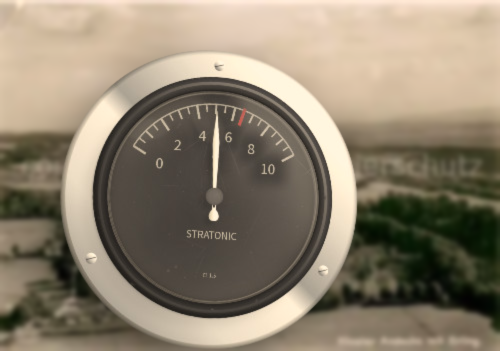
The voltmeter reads 5
